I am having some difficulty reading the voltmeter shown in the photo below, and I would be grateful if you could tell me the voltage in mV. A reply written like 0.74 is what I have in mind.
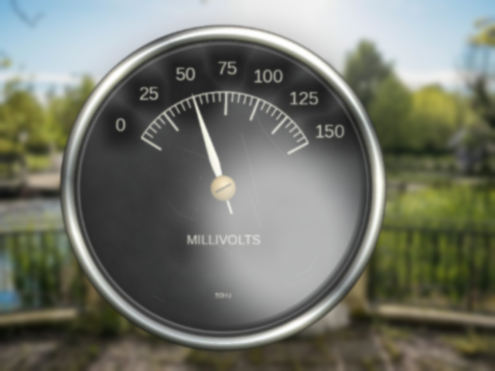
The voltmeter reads 50
